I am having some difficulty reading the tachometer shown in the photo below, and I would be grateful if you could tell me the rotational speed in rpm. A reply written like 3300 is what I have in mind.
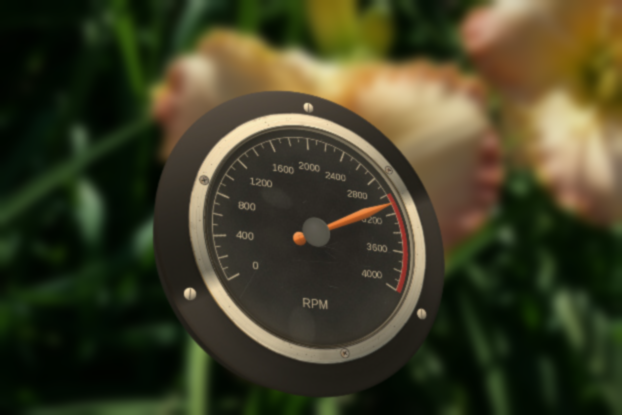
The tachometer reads 3100
